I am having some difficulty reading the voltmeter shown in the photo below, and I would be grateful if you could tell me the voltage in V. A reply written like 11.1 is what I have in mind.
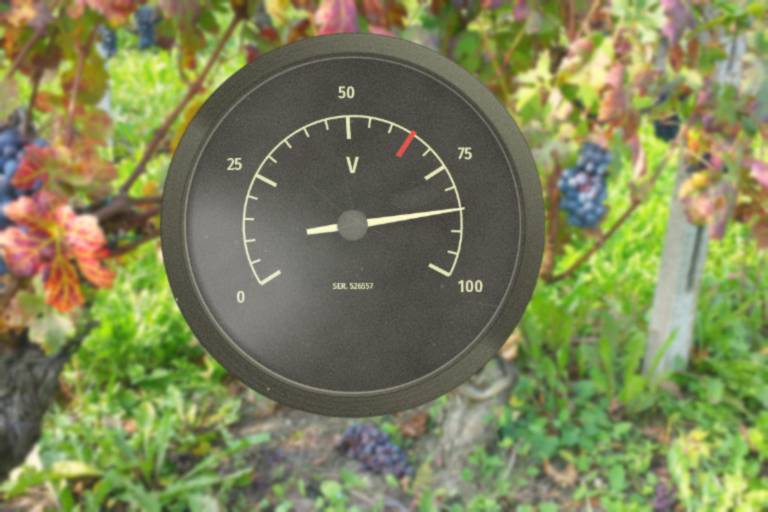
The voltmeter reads 85
